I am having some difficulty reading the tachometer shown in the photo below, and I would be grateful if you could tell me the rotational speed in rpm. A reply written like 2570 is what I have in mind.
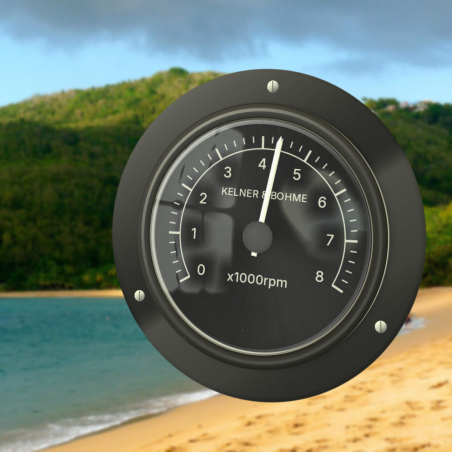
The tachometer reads 4400
